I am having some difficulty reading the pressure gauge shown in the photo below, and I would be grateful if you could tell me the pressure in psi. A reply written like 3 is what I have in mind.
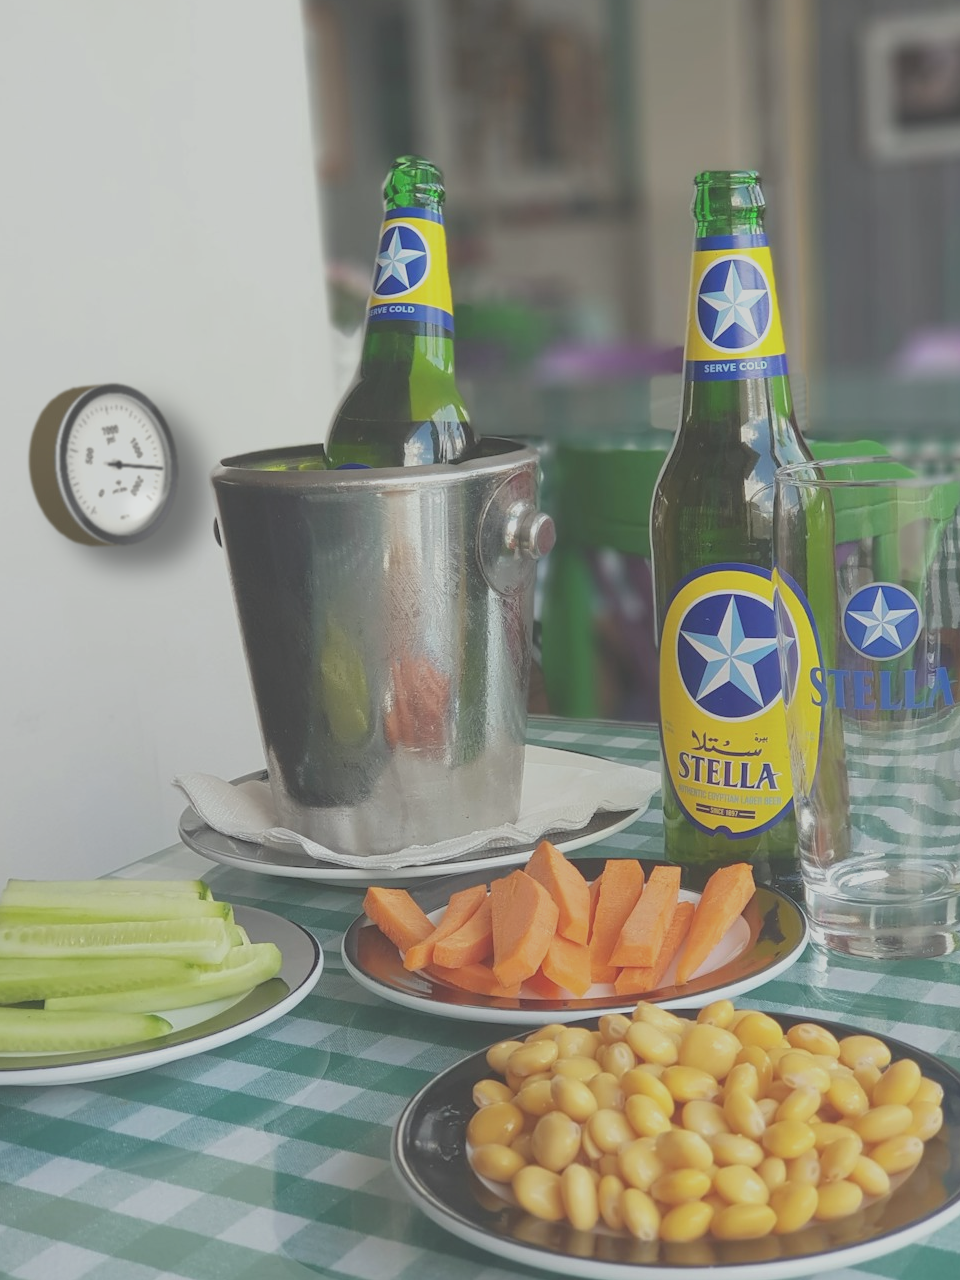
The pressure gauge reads 1750
